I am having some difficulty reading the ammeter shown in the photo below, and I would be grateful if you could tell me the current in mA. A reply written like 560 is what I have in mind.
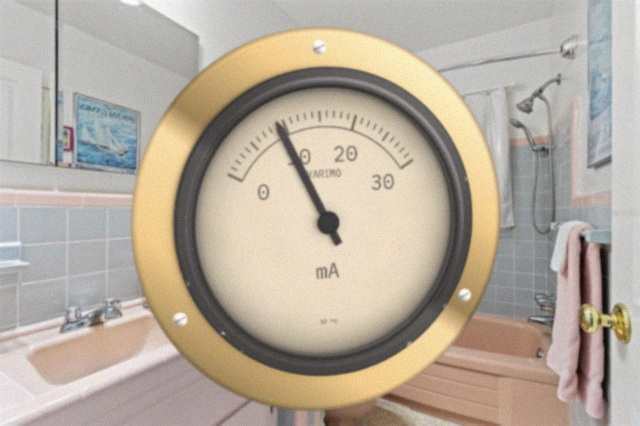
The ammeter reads 9
